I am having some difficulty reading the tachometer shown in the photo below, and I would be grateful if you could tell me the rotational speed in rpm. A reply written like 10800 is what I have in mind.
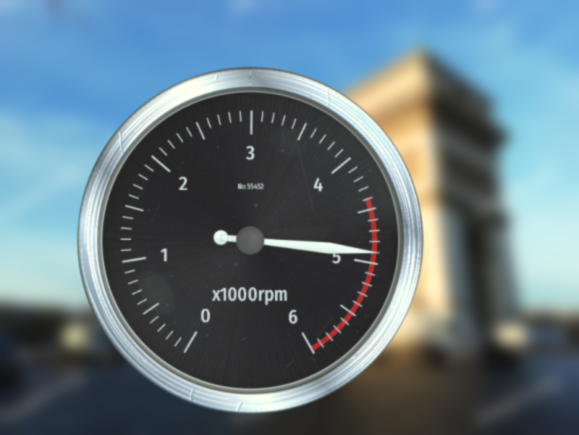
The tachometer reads 4900
